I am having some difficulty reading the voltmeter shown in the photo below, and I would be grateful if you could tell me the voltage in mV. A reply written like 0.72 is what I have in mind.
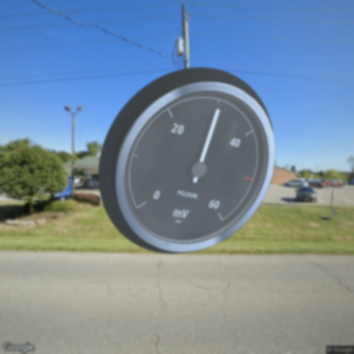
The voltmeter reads 30
